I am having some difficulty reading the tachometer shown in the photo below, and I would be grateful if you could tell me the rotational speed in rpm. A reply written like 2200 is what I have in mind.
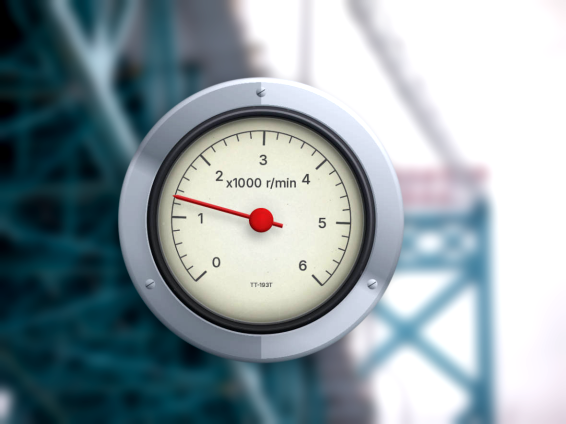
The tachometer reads 1300
